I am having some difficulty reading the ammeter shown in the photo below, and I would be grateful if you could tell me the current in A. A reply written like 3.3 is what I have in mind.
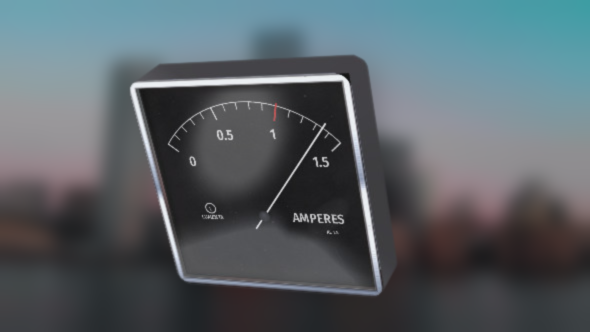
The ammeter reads 1.35
